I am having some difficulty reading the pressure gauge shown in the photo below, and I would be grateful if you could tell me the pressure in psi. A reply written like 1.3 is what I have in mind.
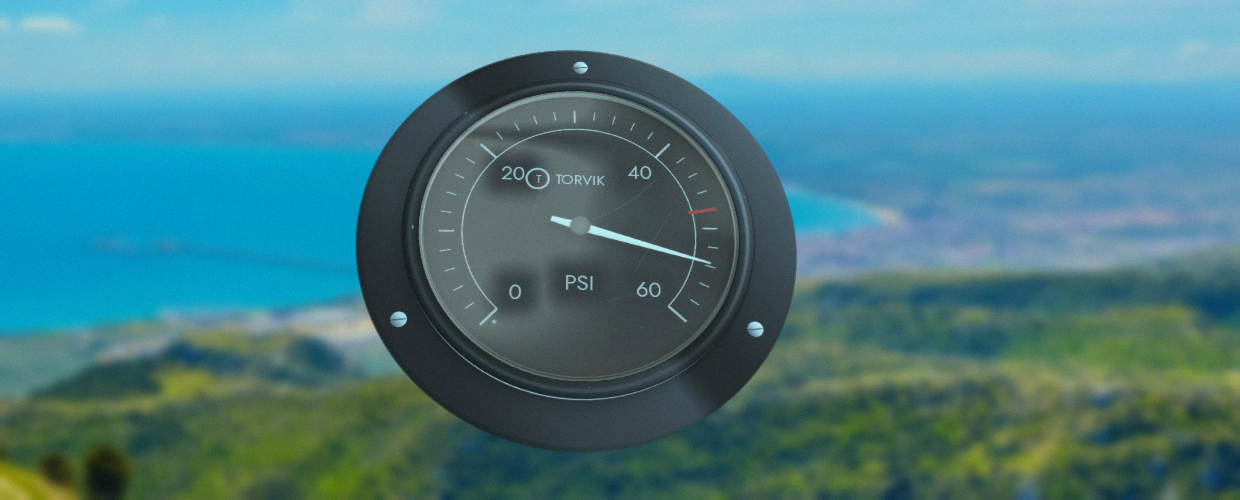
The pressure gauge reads 54
